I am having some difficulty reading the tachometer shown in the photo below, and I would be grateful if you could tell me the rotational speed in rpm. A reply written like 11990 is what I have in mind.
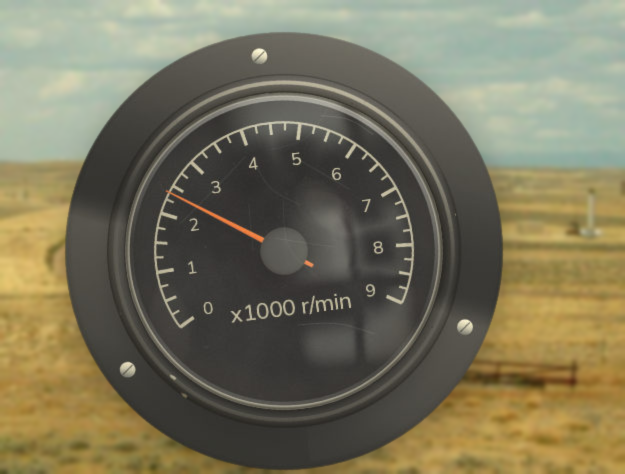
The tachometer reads 2375
